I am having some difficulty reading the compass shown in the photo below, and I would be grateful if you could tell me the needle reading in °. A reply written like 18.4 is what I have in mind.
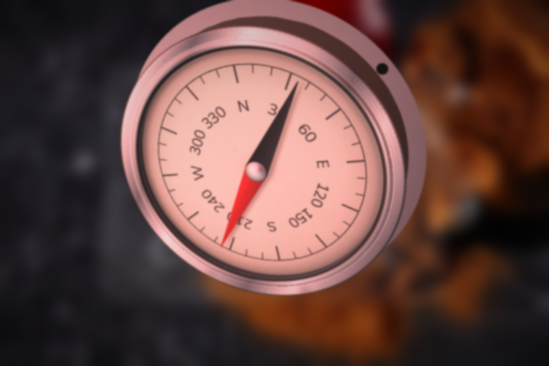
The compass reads 215
